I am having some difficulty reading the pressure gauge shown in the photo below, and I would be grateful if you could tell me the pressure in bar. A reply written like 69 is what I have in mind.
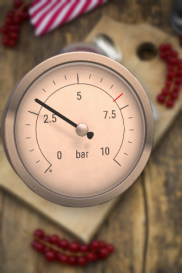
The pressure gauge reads 3
